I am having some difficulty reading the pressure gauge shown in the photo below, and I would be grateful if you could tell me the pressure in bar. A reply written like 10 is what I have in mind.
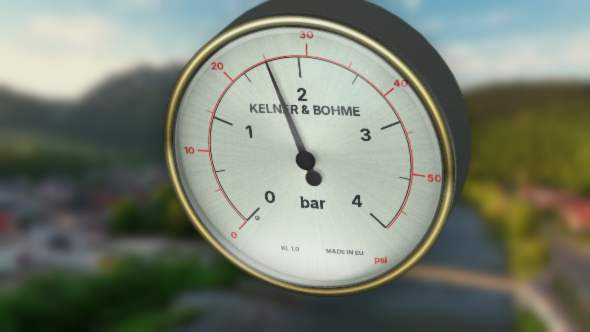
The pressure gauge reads 1.75
